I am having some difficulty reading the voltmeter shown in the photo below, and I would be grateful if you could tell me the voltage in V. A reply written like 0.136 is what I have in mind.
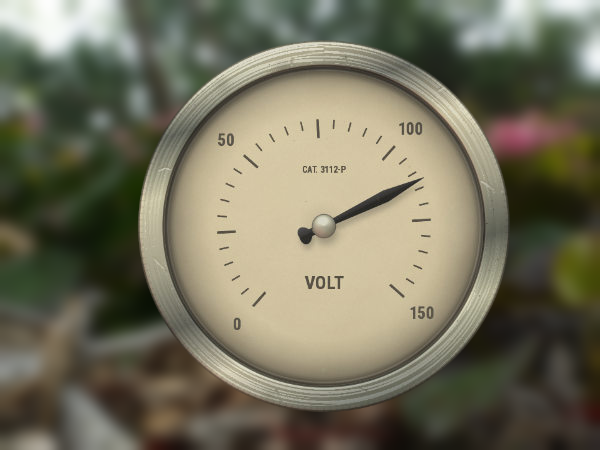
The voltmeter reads 112.5
